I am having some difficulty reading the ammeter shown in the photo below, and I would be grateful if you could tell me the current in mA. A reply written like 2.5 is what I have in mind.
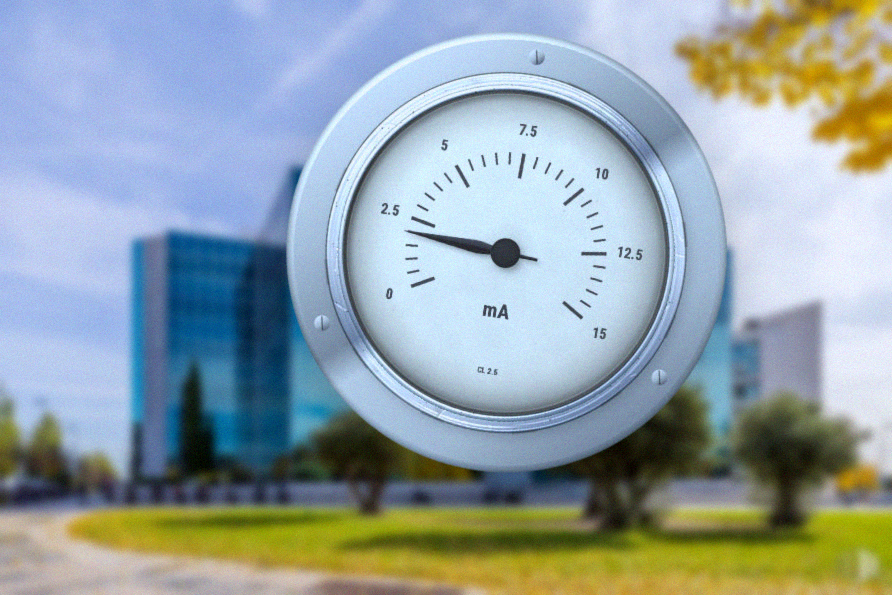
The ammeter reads 2
